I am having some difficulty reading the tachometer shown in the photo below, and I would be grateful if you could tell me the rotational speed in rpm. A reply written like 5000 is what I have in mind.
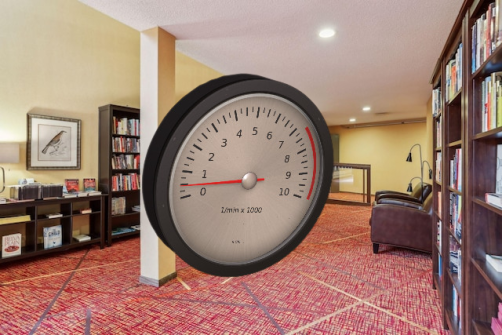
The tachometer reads 500
